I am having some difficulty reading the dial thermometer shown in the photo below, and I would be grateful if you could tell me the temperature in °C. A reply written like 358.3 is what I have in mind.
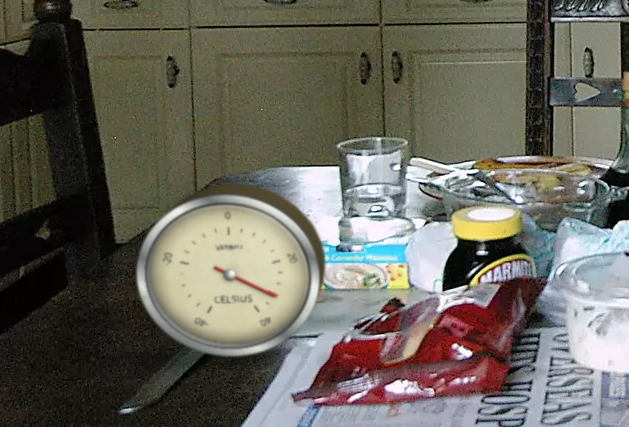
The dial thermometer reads 32
